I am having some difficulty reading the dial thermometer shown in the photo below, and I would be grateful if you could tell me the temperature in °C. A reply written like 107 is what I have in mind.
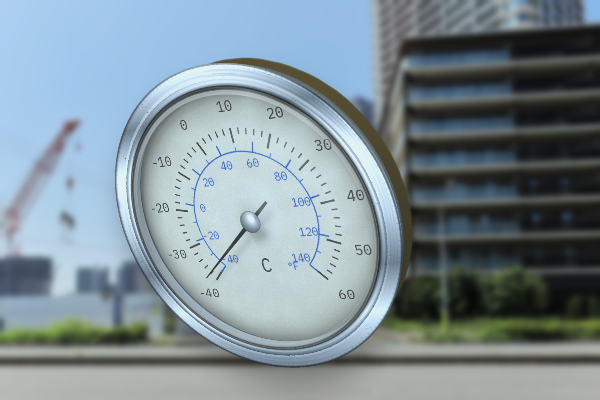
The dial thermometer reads -38
